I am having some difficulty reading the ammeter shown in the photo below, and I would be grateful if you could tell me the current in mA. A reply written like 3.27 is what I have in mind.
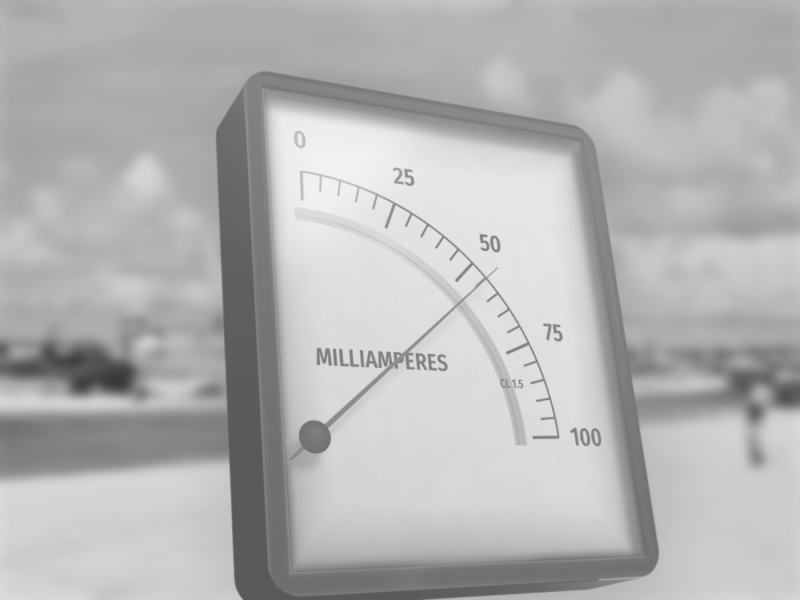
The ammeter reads 55
